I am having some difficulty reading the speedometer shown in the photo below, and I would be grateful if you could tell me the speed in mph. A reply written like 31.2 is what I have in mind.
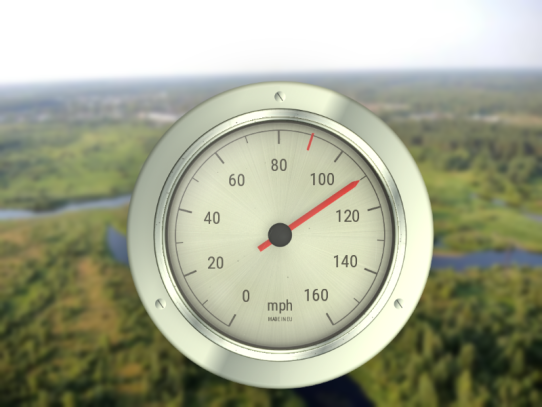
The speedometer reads 110
